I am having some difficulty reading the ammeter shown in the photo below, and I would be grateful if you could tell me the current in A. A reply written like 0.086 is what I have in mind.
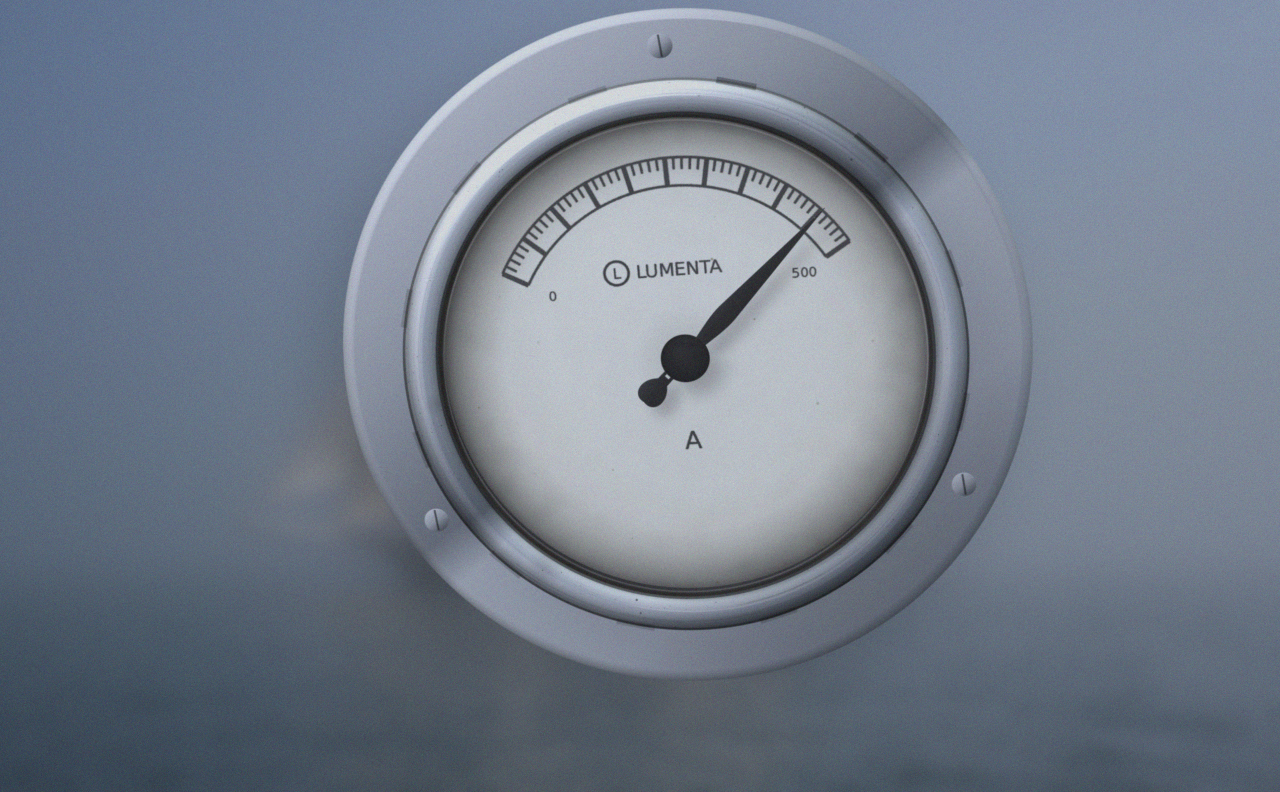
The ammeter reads 450
